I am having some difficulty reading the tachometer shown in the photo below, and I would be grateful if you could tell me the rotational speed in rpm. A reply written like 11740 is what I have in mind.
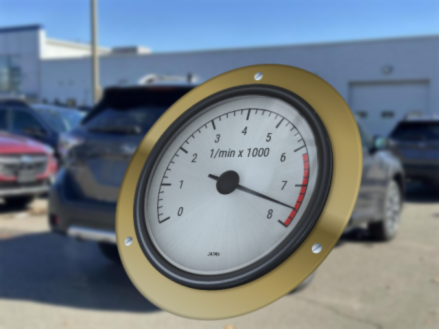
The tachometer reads 7600
